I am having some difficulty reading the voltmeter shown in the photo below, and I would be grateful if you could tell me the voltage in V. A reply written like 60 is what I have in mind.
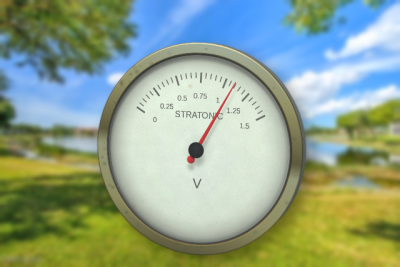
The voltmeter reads 1.1
